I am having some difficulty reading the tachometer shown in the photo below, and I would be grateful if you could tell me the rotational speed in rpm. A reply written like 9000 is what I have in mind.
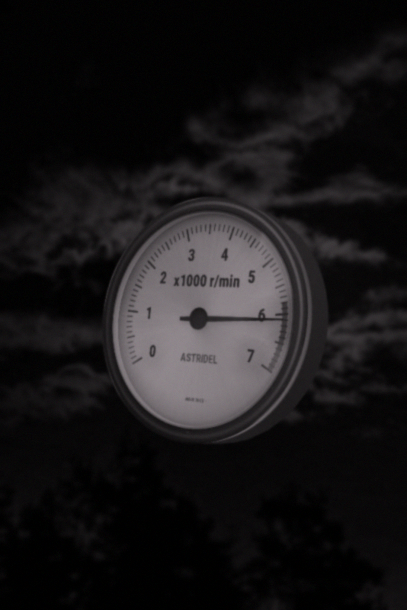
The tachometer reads 6100
